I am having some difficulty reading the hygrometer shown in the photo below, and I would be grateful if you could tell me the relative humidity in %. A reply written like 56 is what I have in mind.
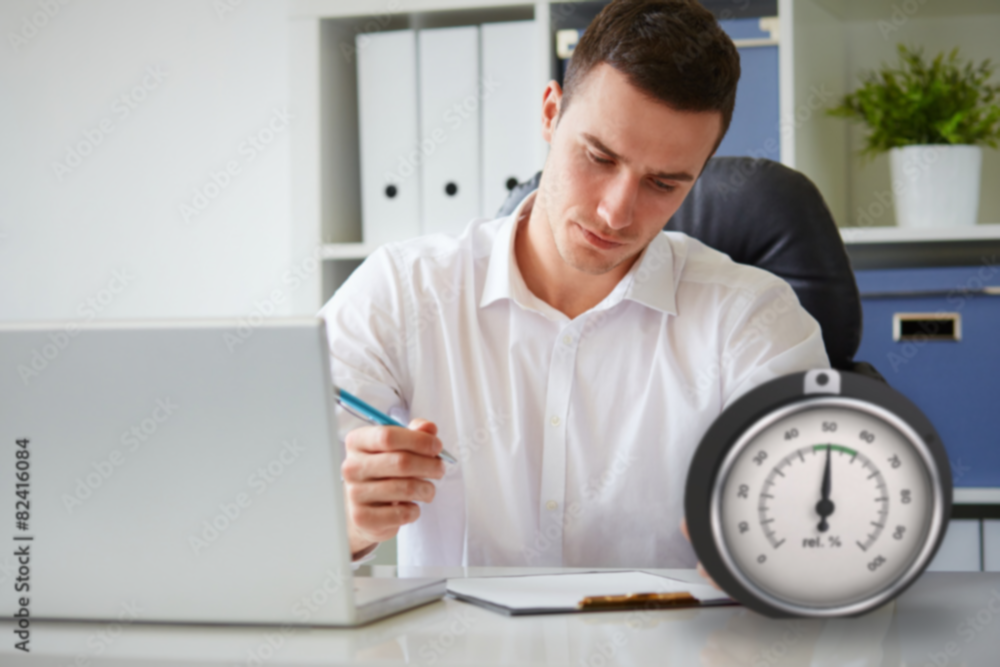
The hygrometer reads 50
